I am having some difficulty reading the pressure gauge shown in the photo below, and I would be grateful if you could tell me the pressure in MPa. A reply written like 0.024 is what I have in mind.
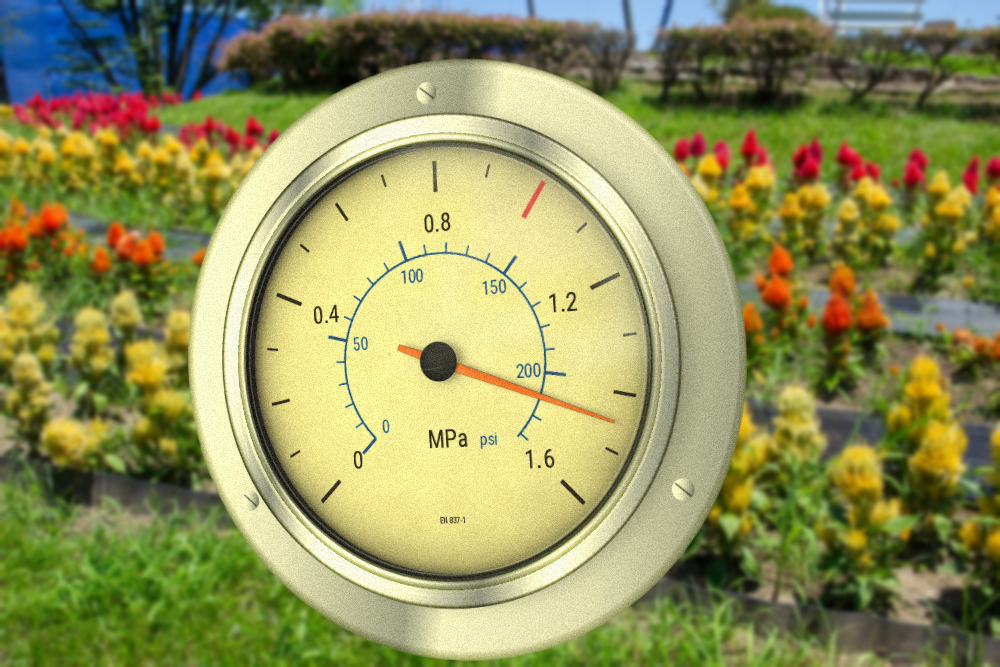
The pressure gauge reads 1.45
